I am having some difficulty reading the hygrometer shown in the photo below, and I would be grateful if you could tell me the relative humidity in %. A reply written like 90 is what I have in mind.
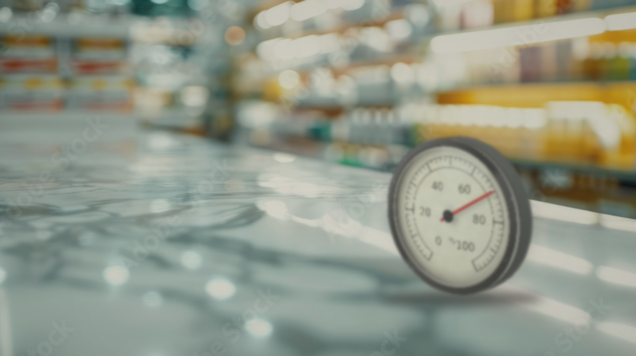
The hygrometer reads 70
